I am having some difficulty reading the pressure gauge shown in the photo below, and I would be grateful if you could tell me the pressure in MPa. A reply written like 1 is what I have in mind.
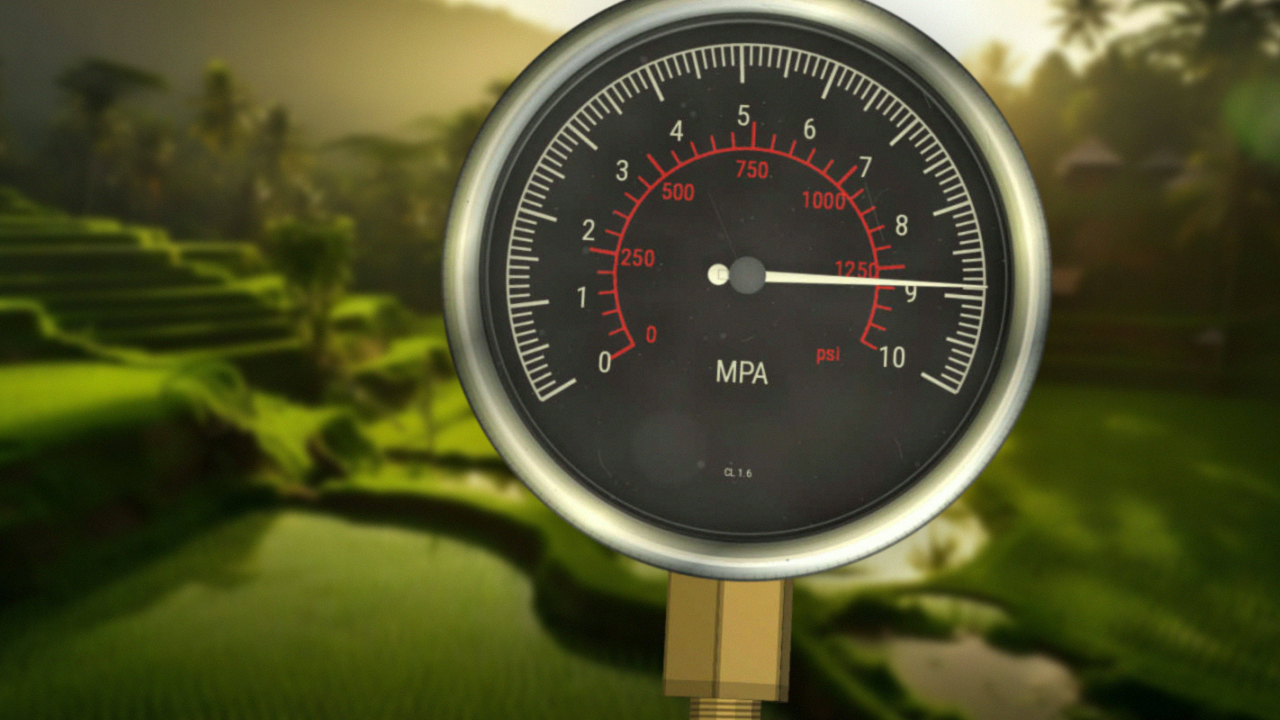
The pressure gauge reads 8.9
